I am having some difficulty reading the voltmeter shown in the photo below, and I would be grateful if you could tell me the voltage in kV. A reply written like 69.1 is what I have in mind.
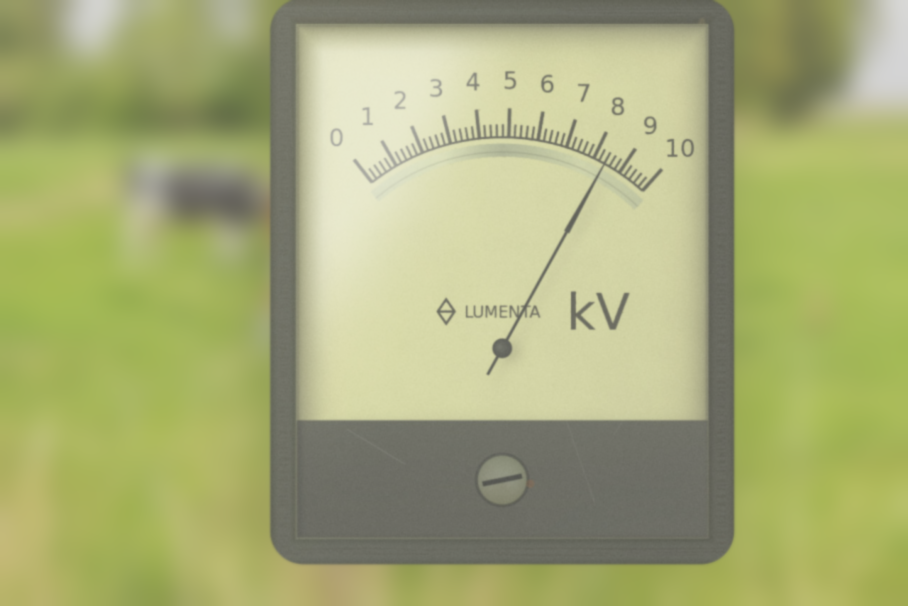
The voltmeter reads 8.4
